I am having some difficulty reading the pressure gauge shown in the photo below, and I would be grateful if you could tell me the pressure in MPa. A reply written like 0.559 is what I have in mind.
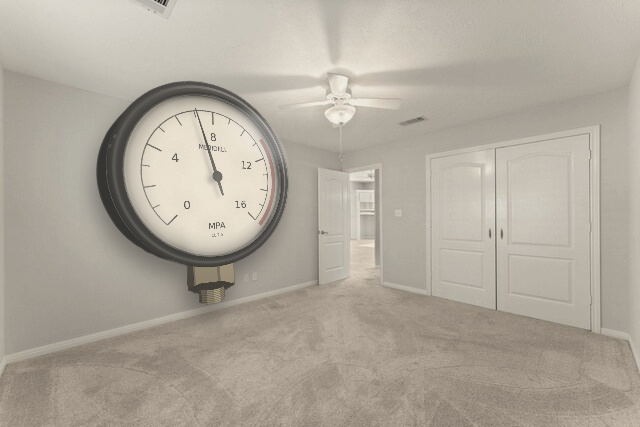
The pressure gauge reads 7
